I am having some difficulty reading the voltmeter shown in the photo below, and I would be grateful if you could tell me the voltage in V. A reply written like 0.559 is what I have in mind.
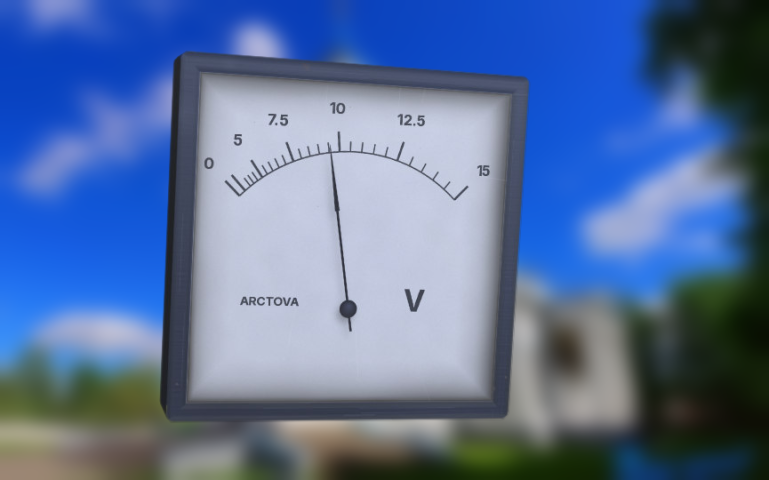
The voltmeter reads 9.5
